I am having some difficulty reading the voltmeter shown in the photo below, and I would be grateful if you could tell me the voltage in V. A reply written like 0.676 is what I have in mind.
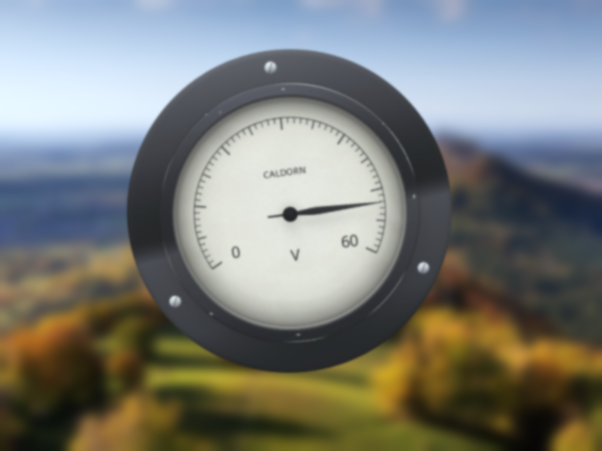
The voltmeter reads 52
